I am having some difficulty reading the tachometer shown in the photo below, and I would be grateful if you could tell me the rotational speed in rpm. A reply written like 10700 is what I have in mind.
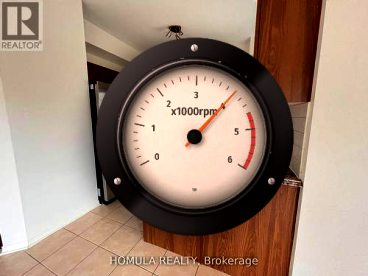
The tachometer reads 4000
